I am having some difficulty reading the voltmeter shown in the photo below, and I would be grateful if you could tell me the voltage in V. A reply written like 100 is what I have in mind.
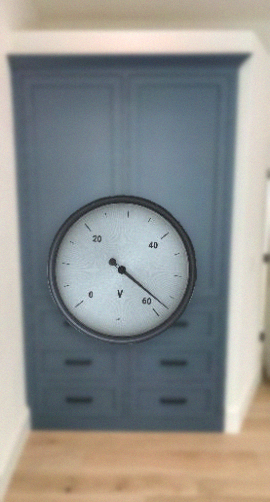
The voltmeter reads 57.5
